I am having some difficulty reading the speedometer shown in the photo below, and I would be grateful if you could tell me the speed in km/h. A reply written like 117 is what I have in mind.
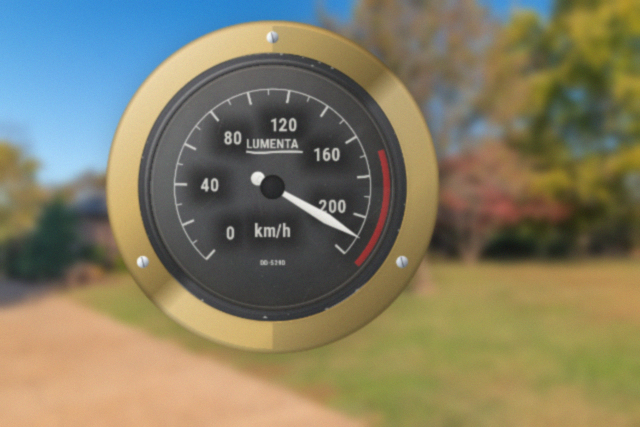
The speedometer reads 210
